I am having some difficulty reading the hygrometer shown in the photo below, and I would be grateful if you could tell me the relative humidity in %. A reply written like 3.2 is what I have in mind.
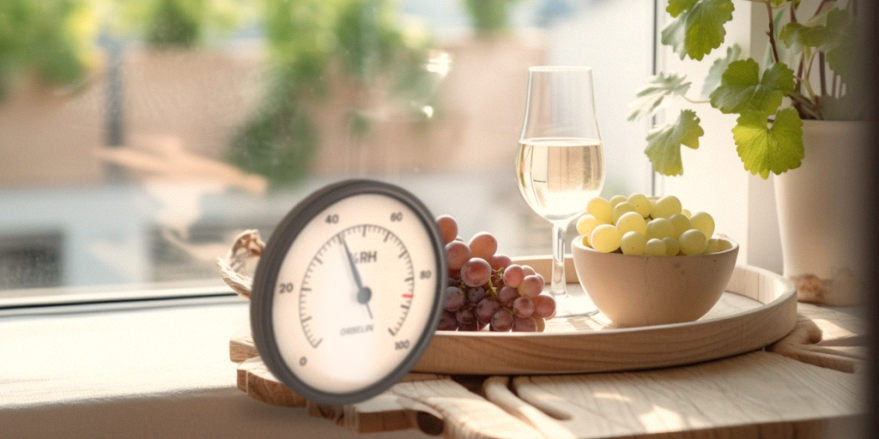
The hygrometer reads 40
